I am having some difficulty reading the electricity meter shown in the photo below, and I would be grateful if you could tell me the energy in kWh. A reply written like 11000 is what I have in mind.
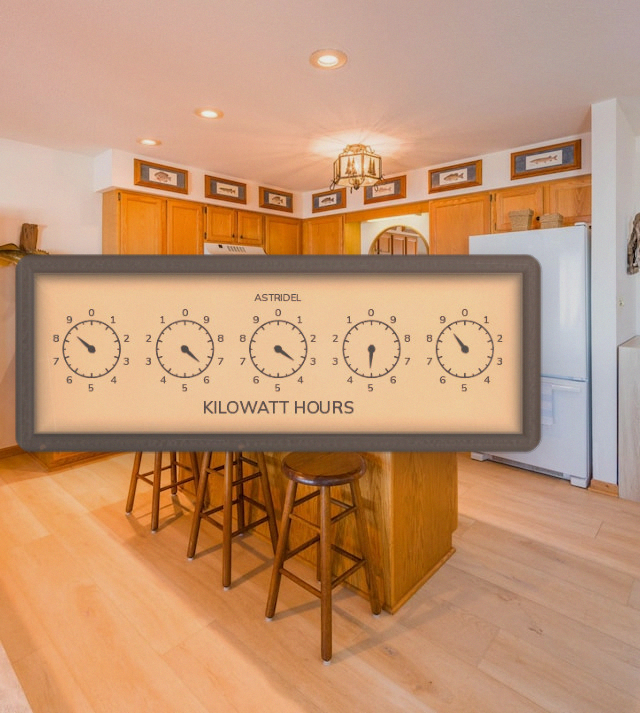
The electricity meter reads 86349
